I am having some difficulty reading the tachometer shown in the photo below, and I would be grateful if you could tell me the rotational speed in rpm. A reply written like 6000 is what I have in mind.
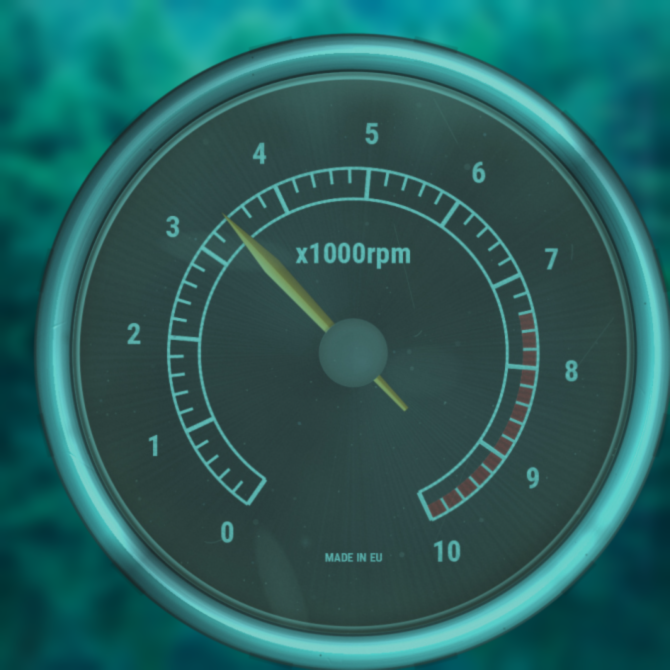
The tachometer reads 3400
